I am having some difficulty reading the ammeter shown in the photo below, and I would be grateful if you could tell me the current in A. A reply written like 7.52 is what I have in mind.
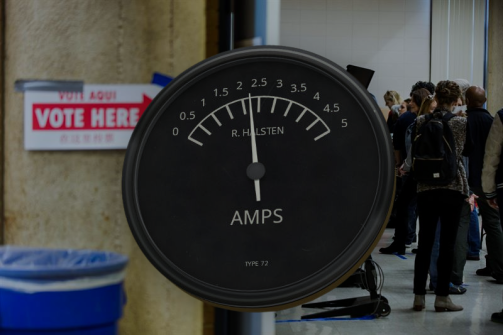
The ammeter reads 2.25
